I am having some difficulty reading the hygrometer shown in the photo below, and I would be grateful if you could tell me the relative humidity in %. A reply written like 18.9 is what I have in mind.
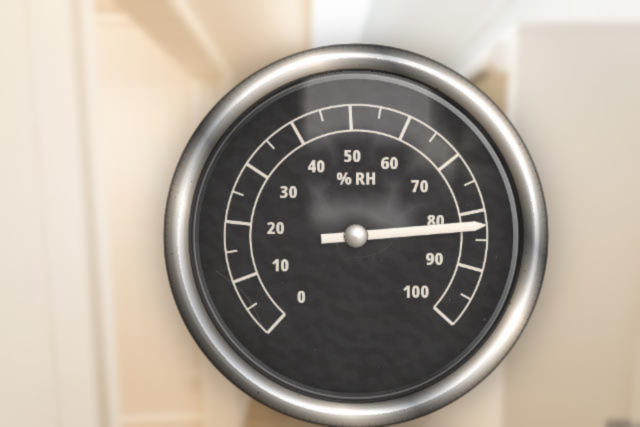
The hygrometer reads 82.5
